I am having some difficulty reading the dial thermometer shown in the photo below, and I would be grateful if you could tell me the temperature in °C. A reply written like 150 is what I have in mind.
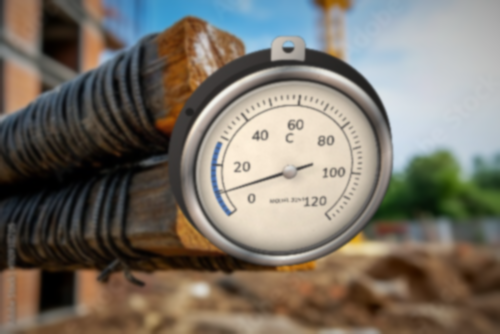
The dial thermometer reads 10
